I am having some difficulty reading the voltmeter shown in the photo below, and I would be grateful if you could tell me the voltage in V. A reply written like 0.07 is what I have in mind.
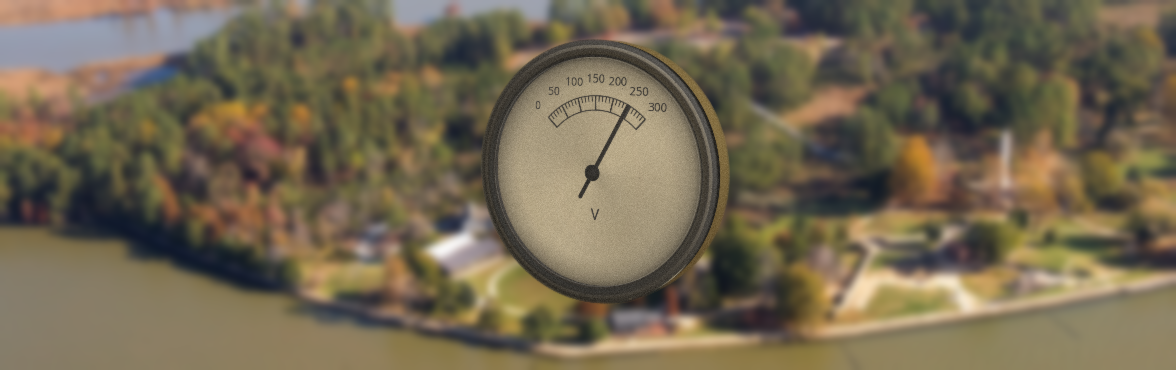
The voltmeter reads 250
